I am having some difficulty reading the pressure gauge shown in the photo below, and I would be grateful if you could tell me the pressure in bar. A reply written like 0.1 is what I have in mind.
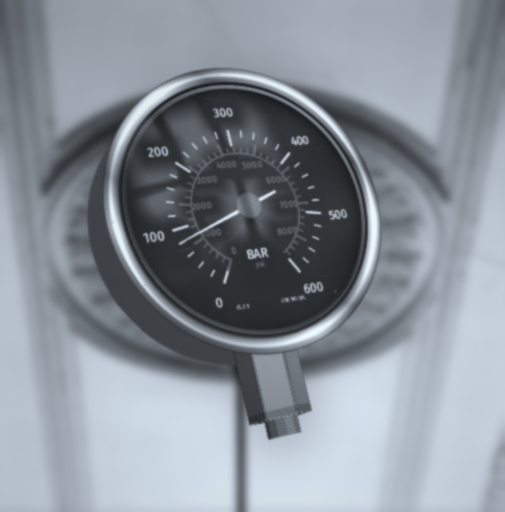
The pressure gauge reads 80
